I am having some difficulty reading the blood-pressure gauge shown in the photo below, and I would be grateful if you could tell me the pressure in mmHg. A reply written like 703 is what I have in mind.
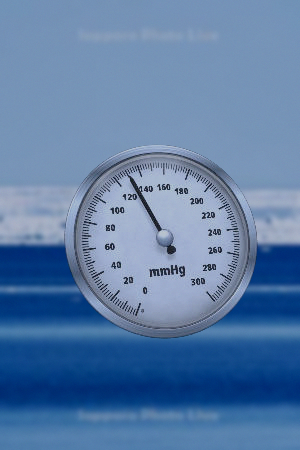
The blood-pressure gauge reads 130
